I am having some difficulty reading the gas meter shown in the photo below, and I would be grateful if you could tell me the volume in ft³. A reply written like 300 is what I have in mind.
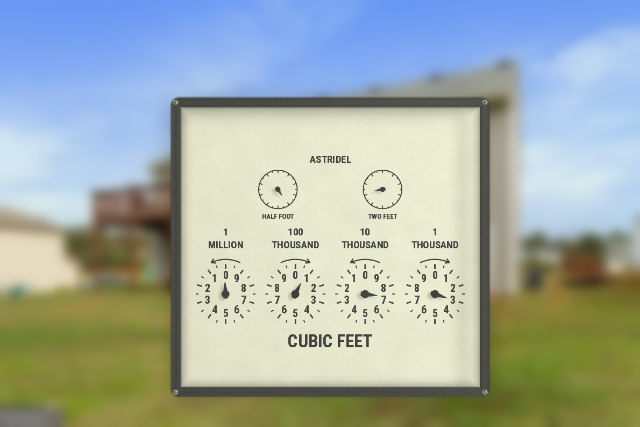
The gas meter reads 7300
